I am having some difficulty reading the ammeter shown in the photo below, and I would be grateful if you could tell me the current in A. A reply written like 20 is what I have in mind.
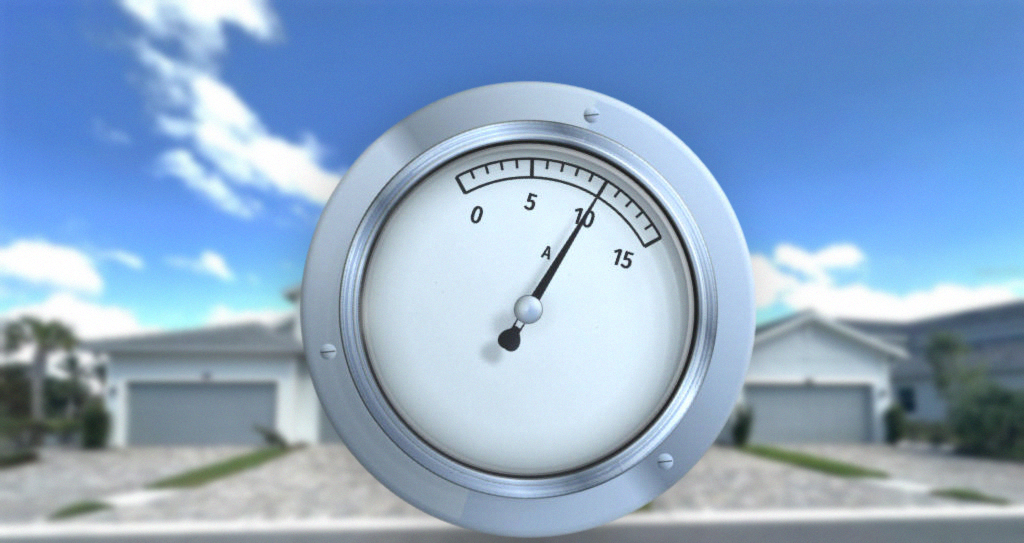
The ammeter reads 10
